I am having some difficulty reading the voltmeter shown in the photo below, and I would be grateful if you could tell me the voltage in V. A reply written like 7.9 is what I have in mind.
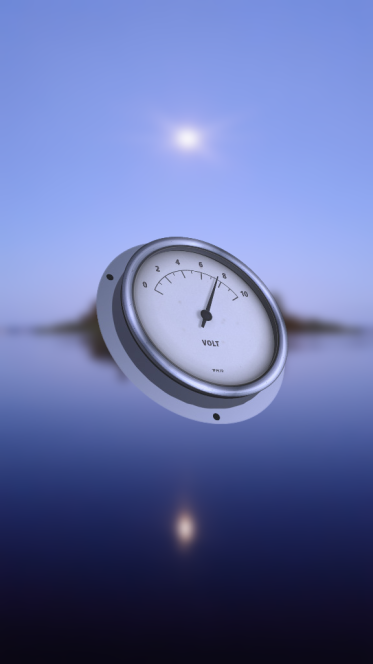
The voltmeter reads 7.5
